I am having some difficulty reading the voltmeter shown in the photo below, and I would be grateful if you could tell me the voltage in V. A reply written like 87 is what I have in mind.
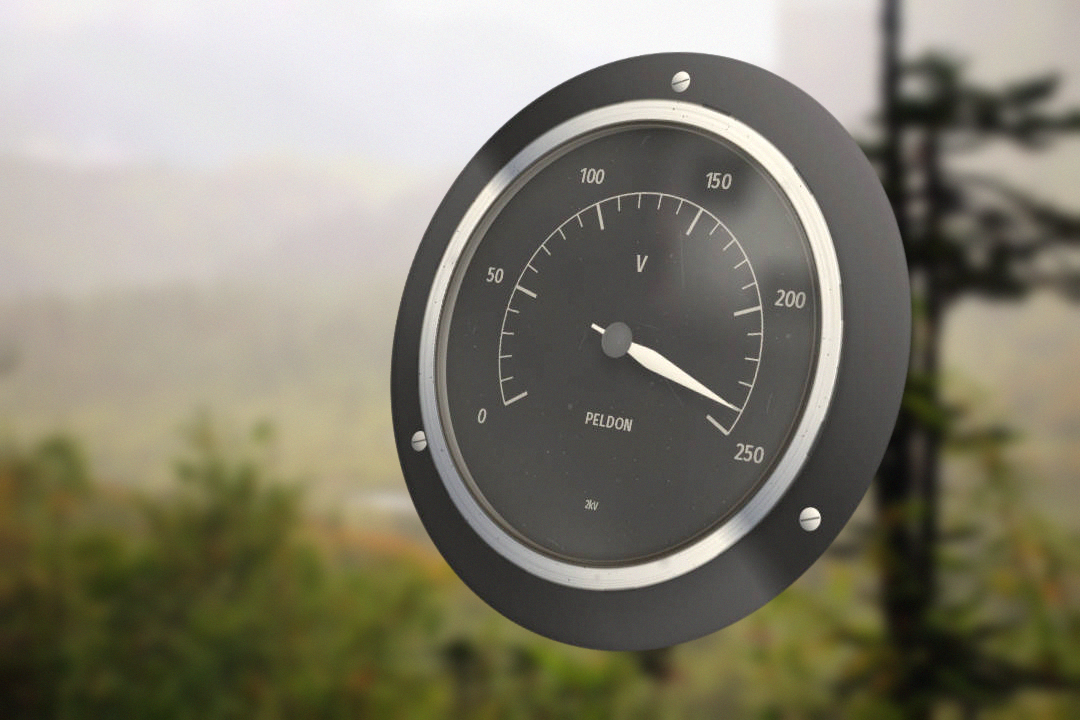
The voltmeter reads 240
